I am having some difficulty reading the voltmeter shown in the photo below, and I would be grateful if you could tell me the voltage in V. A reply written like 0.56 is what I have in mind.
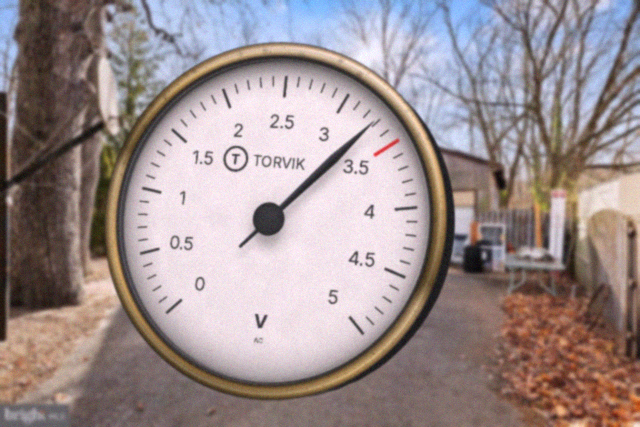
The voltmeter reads 3.3
